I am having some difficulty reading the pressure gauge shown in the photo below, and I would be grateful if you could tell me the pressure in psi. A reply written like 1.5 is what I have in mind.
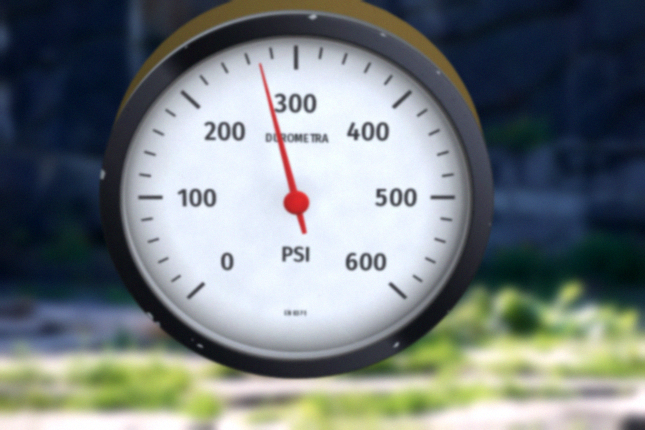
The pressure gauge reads 270
